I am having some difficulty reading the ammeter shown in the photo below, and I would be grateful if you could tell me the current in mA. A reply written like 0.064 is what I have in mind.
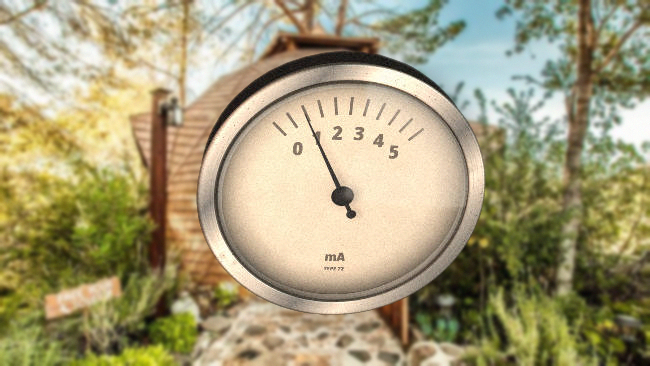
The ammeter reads 1
